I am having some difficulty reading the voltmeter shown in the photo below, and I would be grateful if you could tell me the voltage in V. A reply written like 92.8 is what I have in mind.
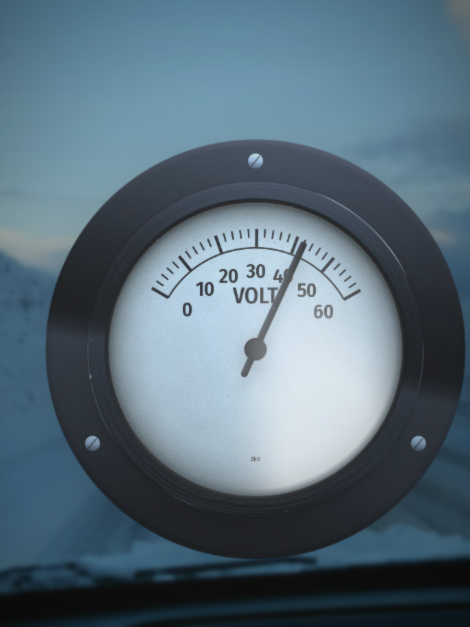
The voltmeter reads 42
